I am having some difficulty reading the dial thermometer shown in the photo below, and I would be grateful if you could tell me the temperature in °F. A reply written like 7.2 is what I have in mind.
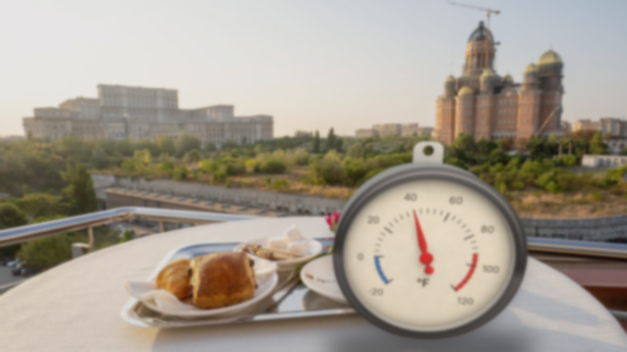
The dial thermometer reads 40
